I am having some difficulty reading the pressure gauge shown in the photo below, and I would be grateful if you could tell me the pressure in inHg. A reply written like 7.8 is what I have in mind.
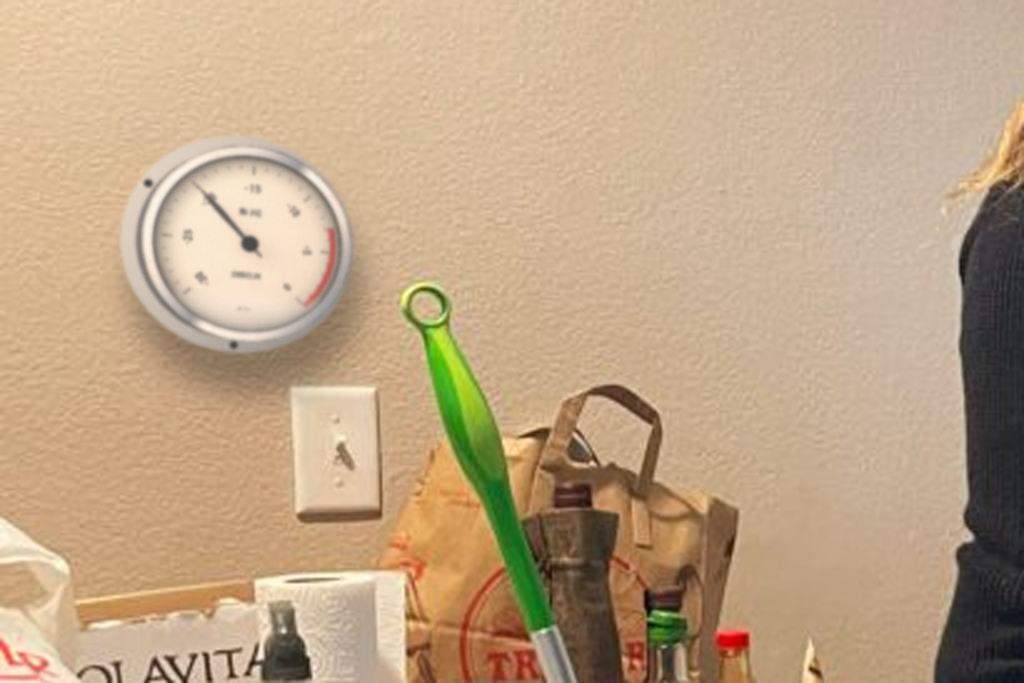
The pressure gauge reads -20
